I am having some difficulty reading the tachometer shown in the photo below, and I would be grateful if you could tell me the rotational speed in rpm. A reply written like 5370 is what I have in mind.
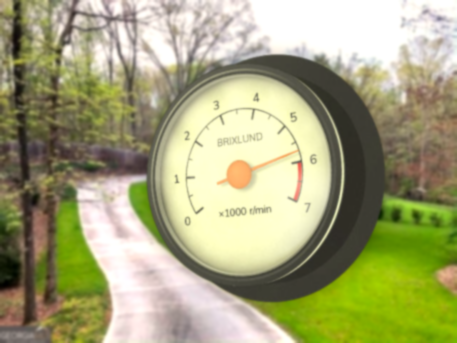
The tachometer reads 5750
